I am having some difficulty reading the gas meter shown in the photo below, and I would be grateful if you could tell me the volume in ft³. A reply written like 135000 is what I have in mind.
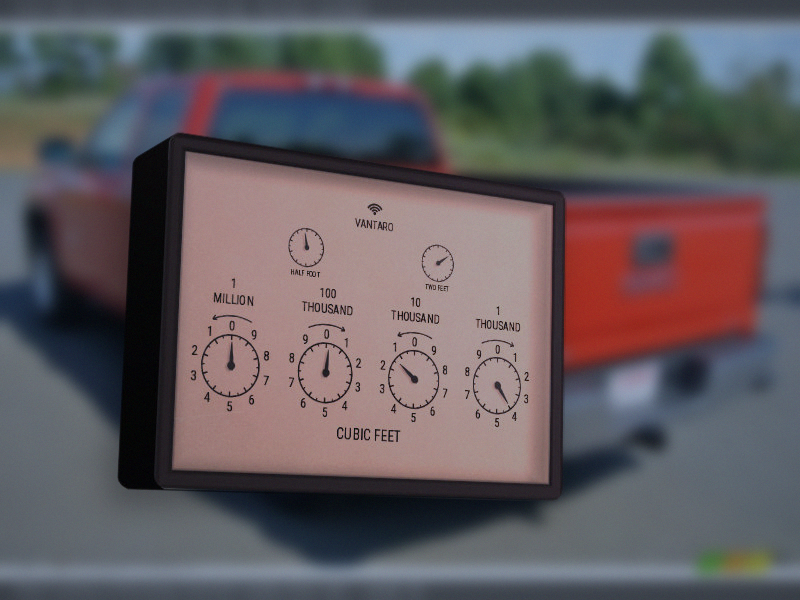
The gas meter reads 1400
